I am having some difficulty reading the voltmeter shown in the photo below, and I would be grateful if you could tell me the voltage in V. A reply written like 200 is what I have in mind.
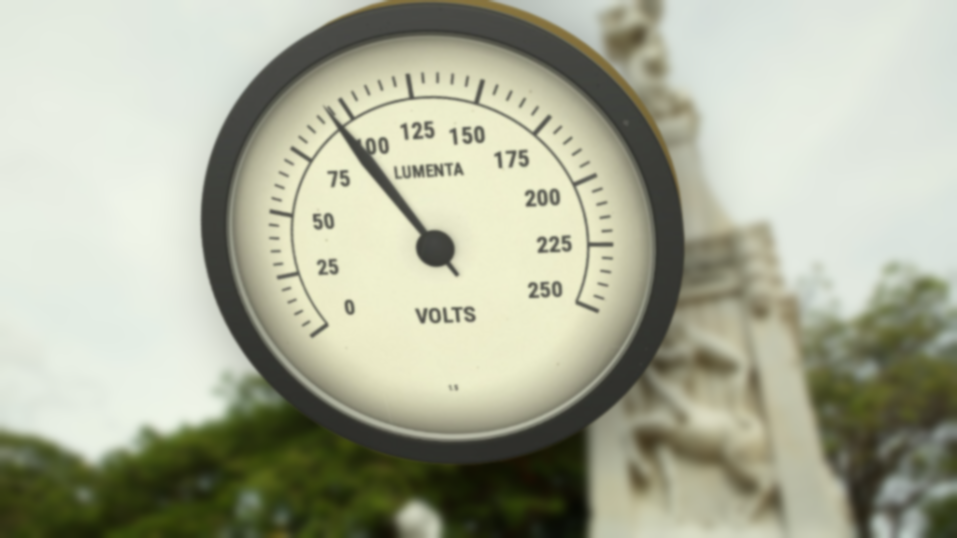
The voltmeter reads 95
